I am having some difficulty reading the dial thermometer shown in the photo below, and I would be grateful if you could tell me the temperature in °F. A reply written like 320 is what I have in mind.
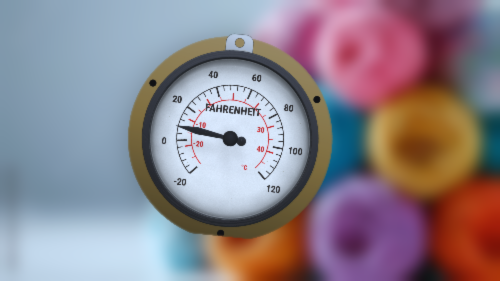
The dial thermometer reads 8
